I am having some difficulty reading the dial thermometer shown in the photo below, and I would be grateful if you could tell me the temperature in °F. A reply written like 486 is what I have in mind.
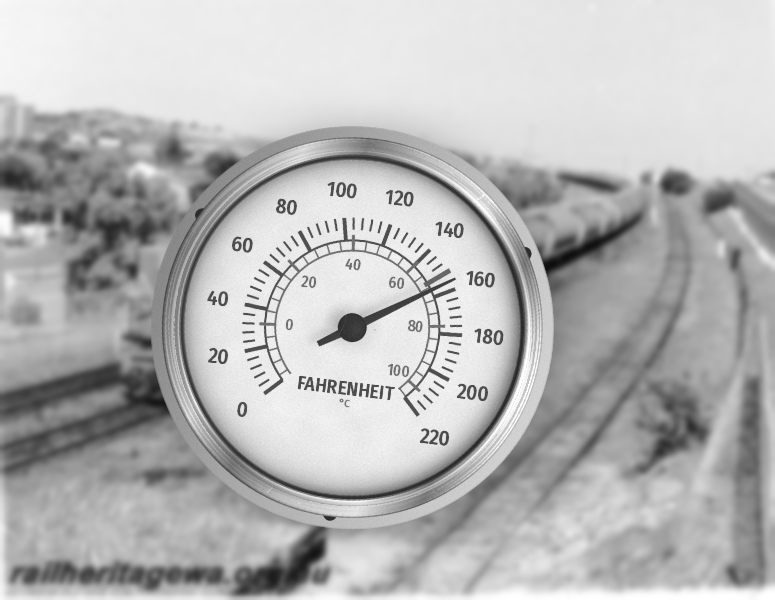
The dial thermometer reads 156
